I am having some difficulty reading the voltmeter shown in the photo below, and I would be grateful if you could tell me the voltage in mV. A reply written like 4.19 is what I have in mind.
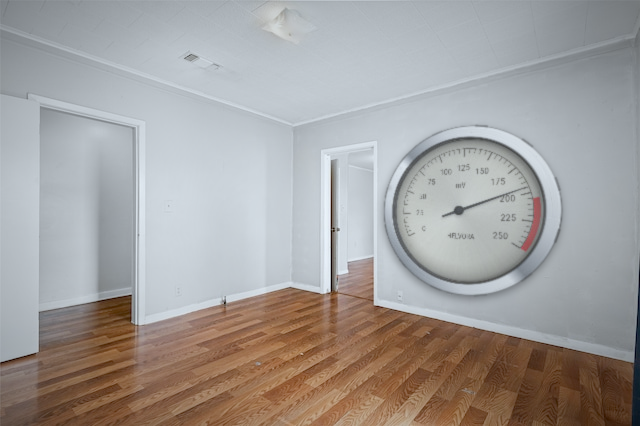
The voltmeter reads 195
